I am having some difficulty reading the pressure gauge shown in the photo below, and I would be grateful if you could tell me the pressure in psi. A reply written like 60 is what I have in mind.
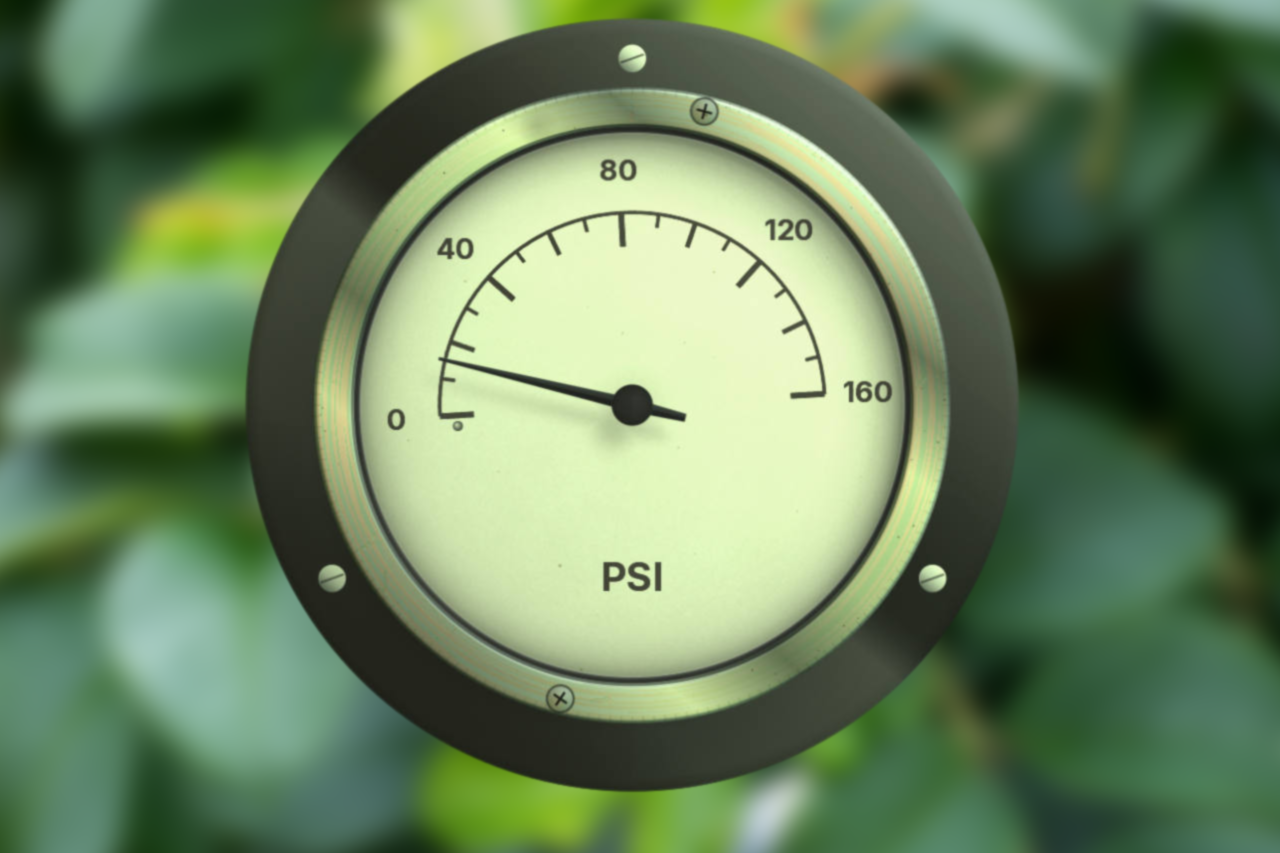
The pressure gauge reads 15
